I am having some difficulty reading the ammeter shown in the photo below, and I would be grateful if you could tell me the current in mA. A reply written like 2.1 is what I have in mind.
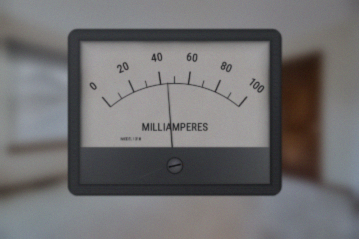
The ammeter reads 45
